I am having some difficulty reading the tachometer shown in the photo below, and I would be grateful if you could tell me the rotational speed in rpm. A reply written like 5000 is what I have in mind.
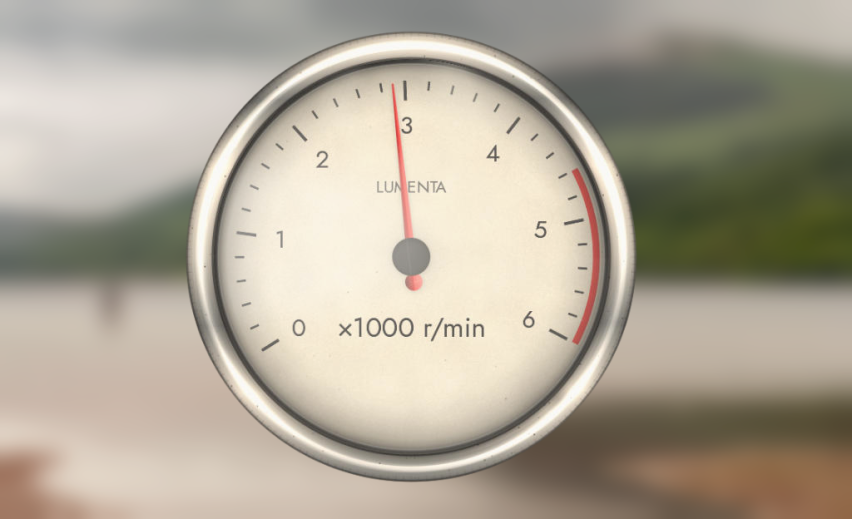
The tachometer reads 2900
